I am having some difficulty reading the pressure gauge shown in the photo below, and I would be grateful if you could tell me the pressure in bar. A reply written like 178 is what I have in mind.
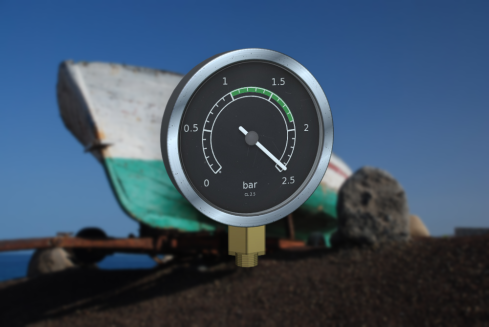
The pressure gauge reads 2.45
